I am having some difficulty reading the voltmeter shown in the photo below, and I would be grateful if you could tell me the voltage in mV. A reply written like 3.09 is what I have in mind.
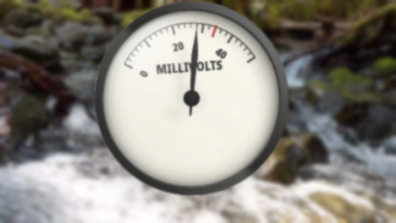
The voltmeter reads 28
